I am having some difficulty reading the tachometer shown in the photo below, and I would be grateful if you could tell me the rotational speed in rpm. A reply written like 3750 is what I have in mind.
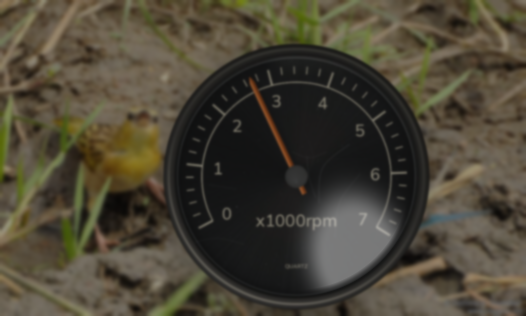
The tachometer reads 2700
